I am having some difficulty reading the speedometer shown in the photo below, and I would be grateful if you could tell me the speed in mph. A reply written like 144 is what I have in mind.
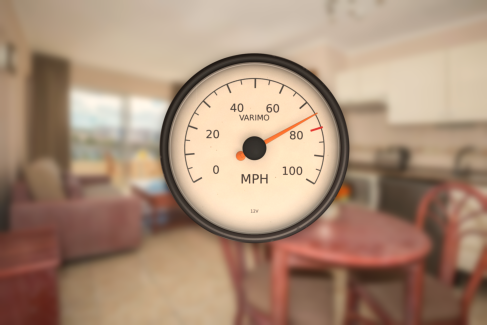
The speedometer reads 75
